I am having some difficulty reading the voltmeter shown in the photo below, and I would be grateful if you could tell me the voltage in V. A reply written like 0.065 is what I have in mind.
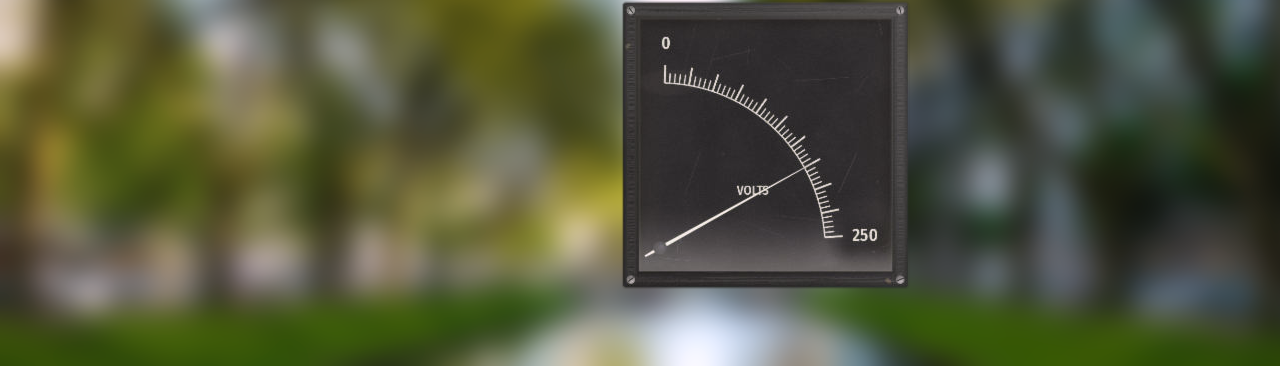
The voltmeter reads 175
